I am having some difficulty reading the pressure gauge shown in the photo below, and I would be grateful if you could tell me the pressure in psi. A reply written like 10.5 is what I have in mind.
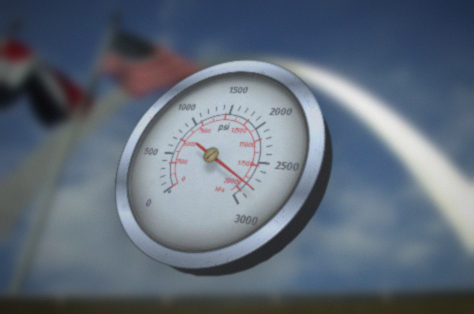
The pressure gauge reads 2800
